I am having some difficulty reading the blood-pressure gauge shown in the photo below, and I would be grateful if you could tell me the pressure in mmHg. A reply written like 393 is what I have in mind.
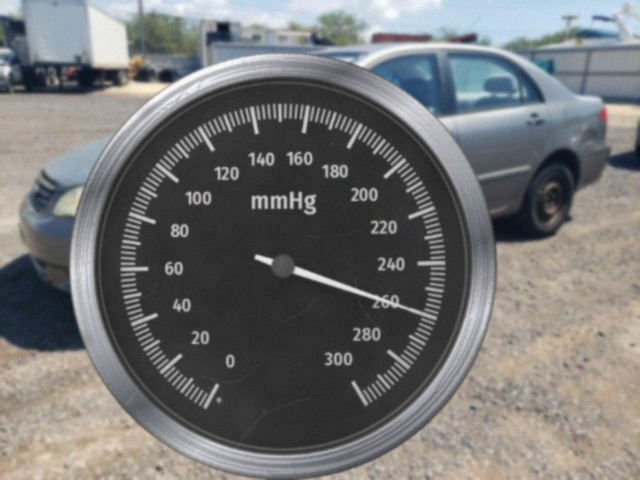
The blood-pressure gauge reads 260
